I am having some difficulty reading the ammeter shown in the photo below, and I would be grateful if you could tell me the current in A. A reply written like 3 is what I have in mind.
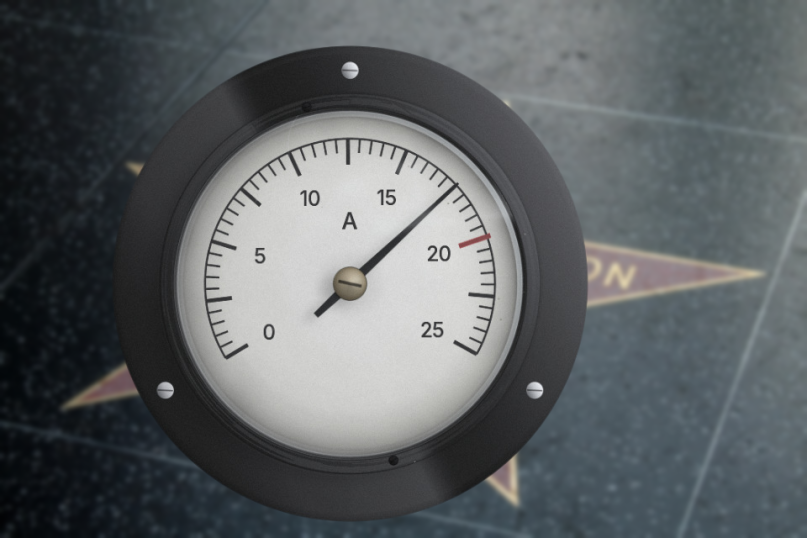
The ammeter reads 17.5
